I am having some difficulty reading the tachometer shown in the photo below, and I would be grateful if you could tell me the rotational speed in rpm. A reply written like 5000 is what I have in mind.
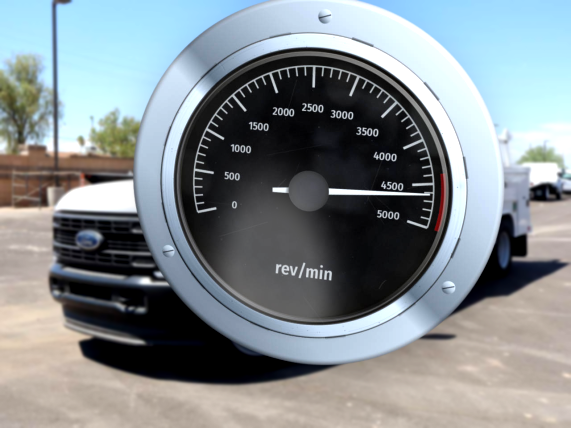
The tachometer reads 4600
